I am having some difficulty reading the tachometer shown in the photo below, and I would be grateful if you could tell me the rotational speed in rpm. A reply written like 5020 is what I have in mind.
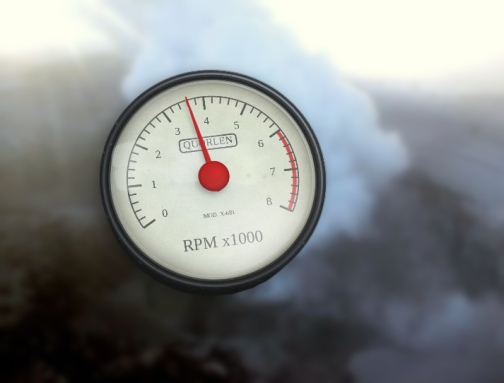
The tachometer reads 3600
